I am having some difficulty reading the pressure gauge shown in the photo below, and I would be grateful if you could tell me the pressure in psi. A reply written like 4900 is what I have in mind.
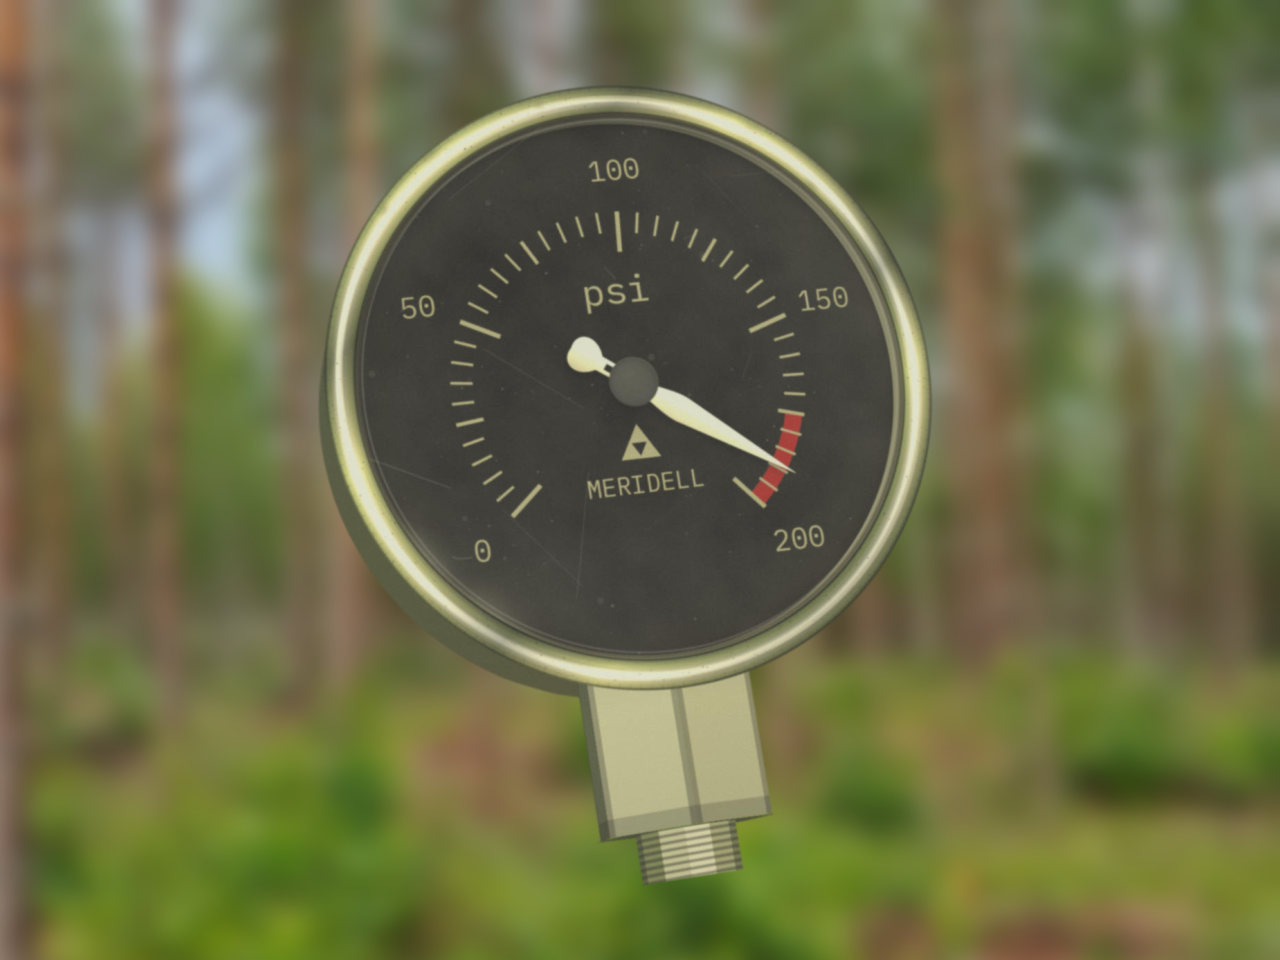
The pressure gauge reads 190
